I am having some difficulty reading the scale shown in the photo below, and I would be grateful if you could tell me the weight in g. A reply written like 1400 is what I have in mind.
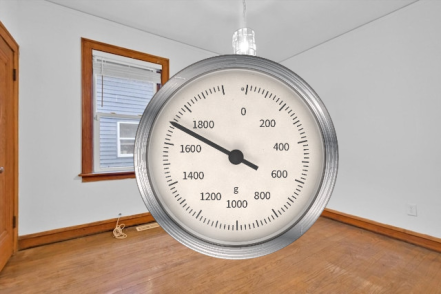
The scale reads 1700
